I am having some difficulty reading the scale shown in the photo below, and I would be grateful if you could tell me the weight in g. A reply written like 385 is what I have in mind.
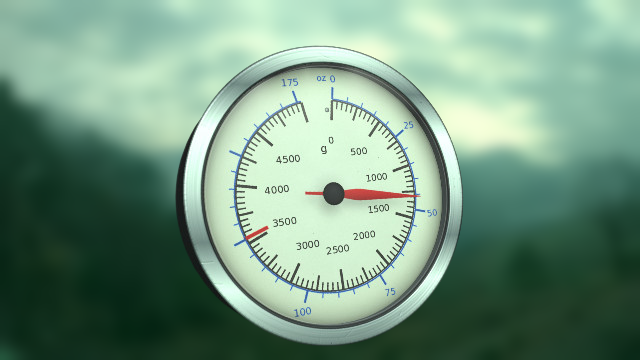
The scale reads 1300
